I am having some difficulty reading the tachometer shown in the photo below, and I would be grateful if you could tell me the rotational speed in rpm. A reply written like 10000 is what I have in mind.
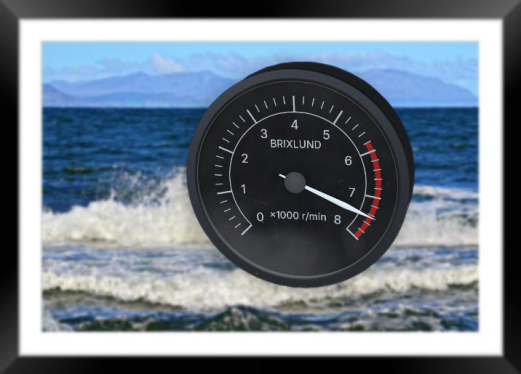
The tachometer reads 7400
